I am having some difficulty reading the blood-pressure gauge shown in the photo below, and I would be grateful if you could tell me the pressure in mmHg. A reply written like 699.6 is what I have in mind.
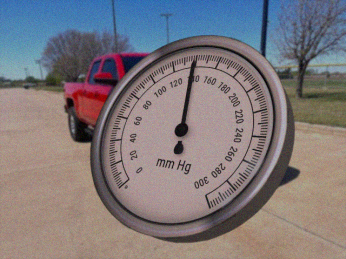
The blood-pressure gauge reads 140
